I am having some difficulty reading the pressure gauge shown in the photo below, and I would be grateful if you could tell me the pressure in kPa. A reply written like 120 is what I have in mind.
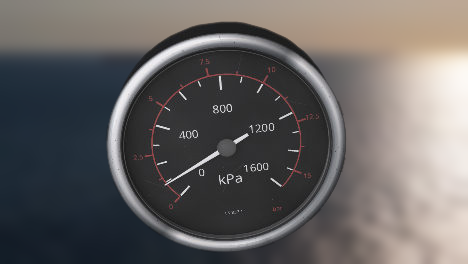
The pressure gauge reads 100
